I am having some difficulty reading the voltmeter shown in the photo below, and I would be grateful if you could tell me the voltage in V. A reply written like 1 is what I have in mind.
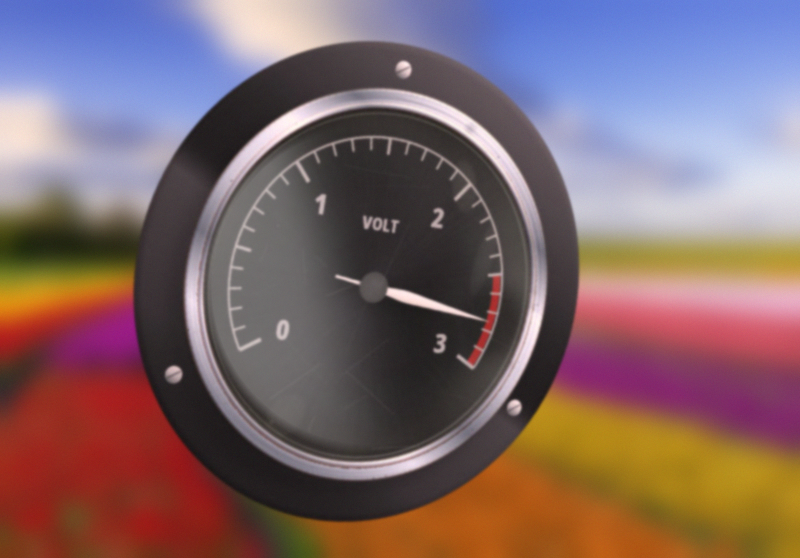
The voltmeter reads 2.75
